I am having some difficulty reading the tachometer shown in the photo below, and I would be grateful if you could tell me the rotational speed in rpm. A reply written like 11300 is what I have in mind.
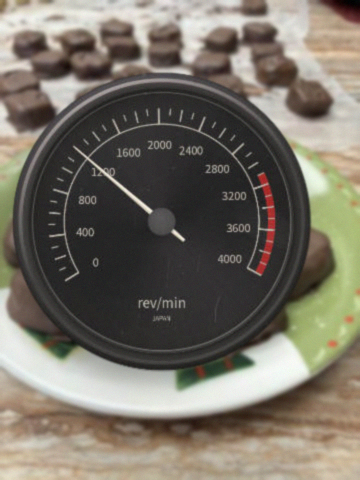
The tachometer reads 1200
